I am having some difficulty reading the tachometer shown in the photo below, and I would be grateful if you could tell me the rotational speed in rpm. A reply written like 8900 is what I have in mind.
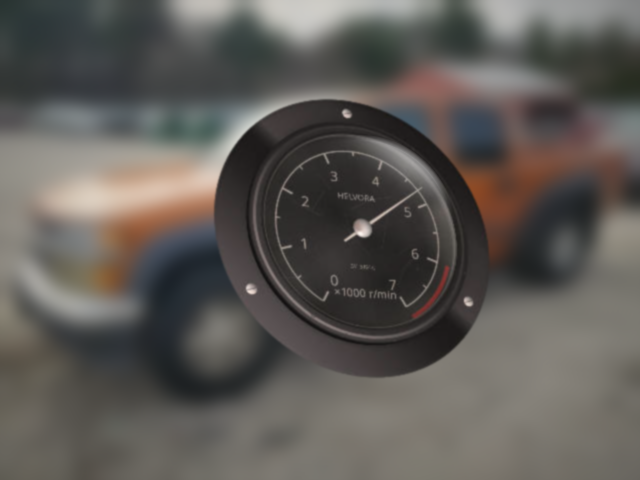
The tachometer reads 4750
